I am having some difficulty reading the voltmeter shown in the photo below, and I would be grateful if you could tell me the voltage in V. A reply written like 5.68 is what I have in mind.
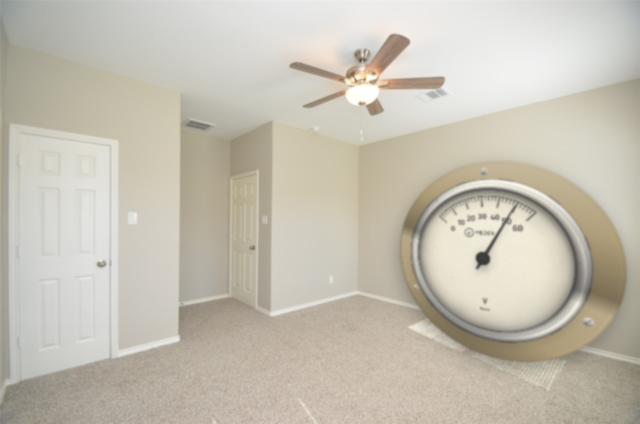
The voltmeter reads 50
